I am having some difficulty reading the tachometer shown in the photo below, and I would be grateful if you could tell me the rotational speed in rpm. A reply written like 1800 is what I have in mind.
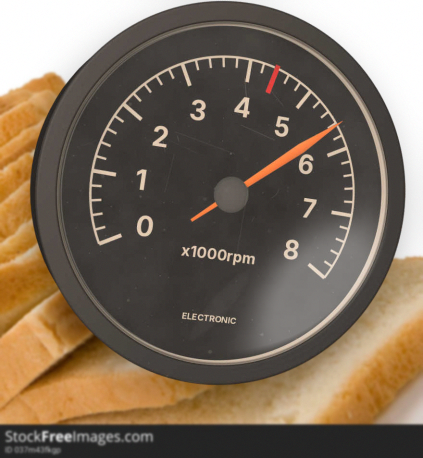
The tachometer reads 5600
